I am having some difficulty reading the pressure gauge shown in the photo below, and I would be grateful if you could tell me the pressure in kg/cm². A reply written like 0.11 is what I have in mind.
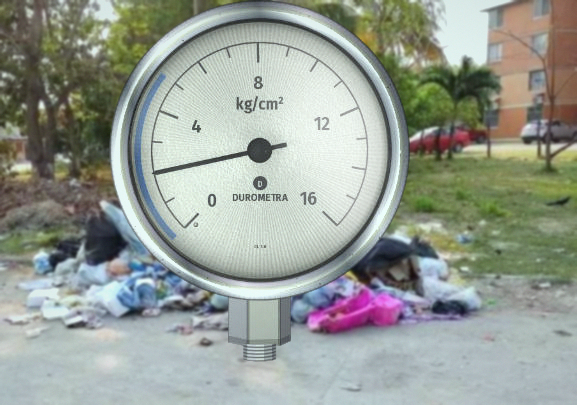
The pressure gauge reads 2
